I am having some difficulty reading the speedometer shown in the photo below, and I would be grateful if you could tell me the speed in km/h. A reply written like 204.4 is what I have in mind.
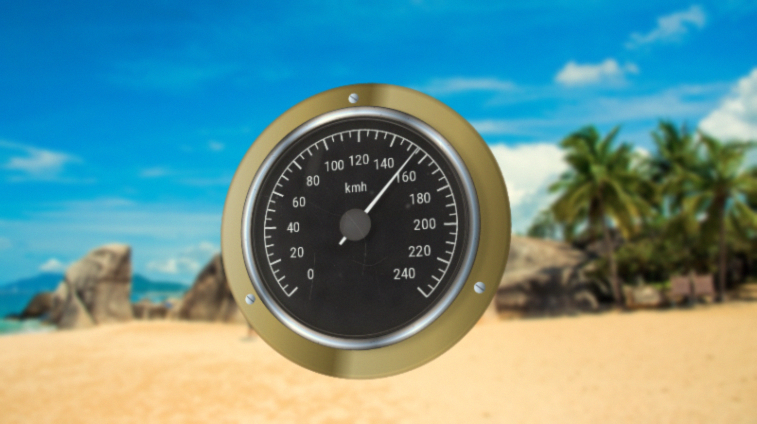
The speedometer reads 155
